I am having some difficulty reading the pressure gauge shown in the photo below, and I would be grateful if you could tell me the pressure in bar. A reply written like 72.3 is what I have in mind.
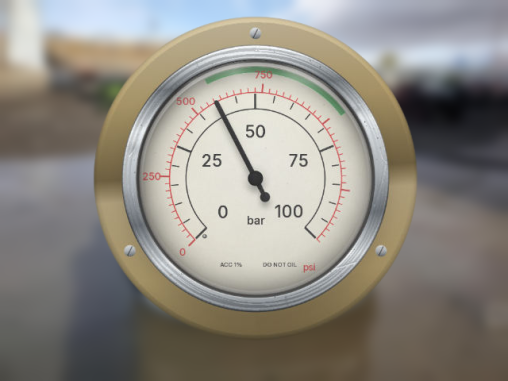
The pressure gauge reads 40
